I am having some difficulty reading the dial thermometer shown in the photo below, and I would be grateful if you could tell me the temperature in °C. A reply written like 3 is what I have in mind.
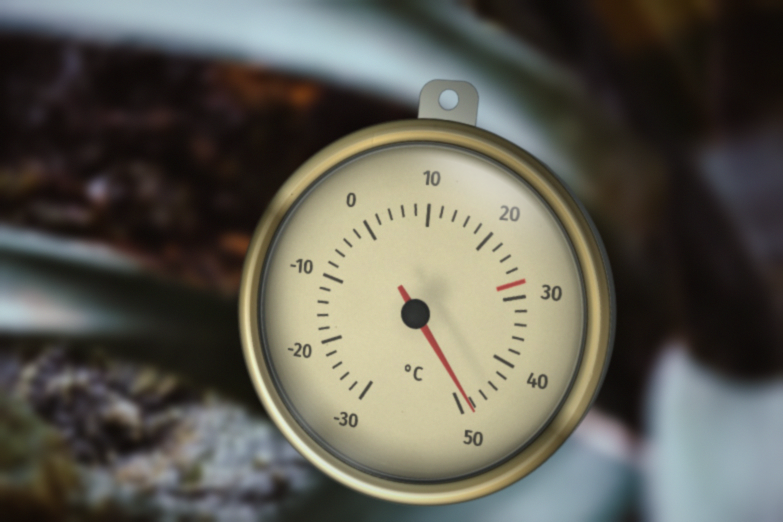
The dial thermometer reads 48
